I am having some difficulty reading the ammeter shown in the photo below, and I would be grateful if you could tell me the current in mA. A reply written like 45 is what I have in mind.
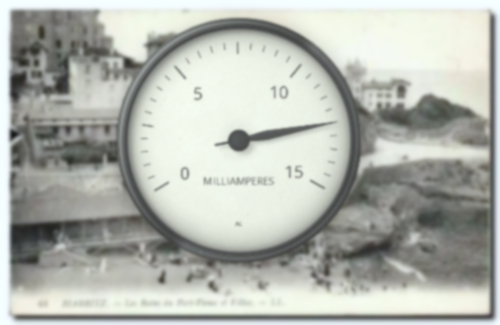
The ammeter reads 12.5
